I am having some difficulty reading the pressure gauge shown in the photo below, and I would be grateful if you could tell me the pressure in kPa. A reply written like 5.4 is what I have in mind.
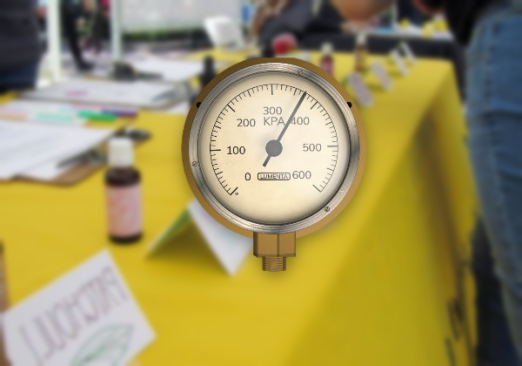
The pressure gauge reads 370
